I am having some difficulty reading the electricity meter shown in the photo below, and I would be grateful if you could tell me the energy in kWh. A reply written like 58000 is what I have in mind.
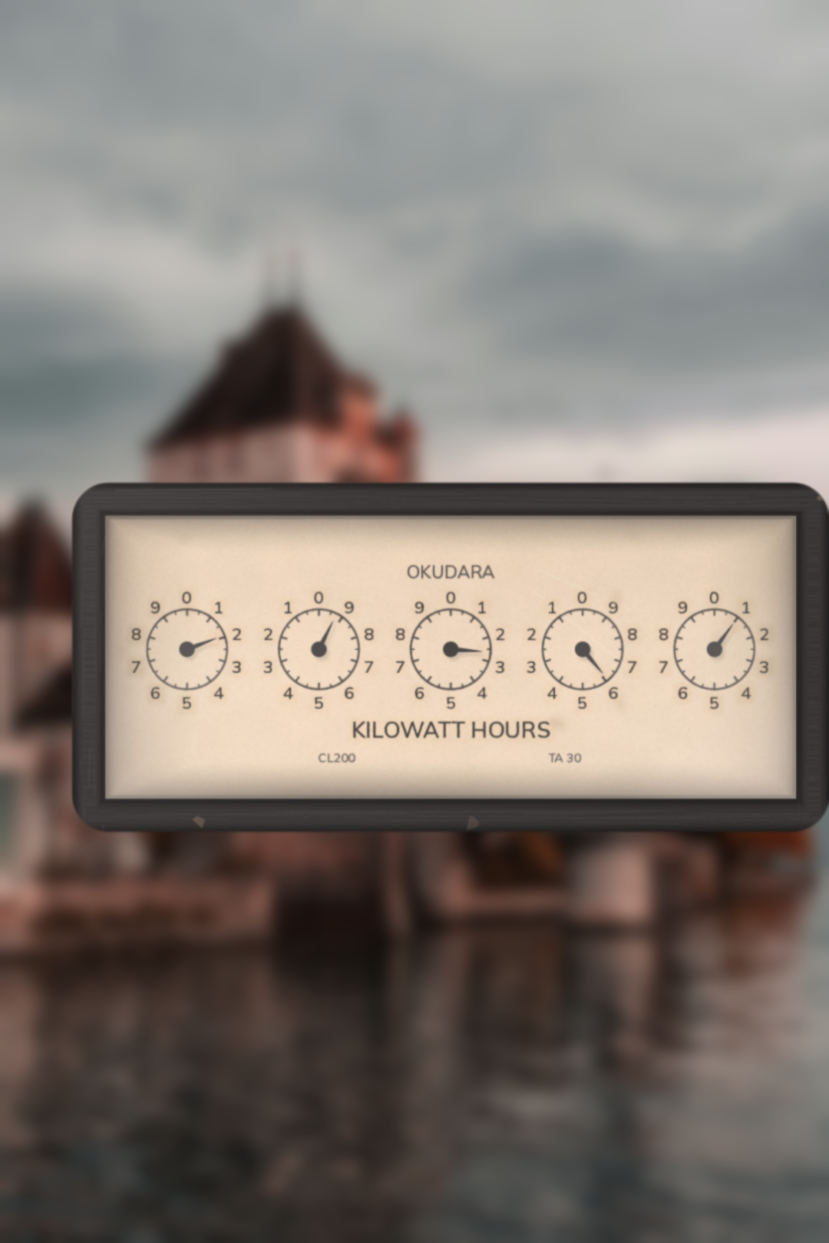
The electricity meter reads 19261
